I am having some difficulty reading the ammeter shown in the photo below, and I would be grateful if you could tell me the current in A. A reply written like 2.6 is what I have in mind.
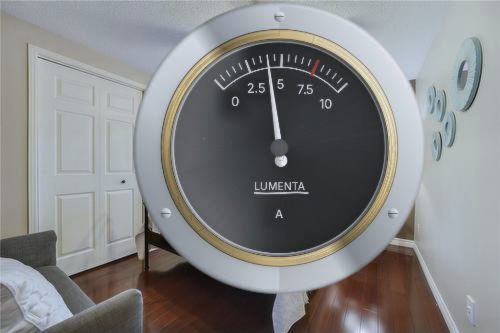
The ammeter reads 4
